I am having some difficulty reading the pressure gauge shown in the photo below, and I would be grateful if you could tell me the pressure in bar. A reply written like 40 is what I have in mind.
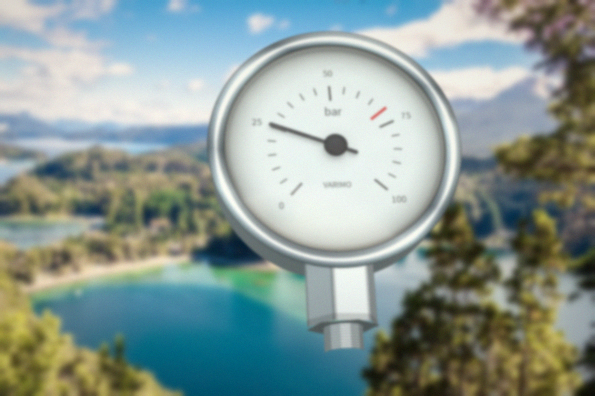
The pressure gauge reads 25
